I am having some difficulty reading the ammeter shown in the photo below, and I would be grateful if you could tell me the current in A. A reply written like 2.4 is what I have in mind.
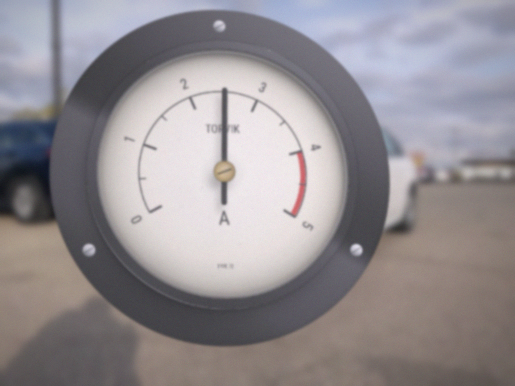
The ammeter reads 2.5
